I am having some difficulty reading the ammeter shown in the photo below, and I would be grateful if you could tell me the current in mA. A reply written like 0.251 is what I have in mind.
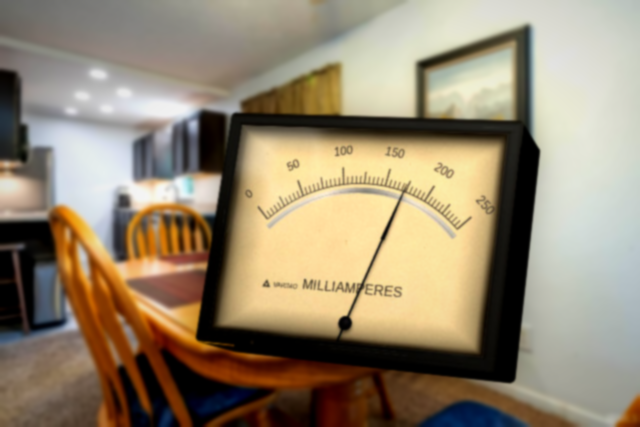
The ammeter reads 175
